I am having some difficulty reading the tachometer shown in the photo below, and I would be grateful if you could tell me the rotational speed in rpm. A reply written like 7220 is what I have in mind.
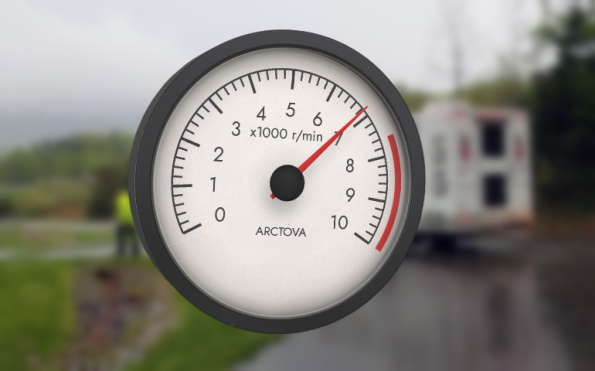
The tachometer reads 6800
